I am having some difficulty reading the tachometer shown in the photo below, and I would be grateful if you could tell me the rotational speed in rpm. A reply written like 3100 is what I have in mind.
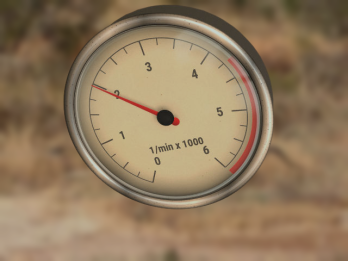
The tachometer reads 2000
